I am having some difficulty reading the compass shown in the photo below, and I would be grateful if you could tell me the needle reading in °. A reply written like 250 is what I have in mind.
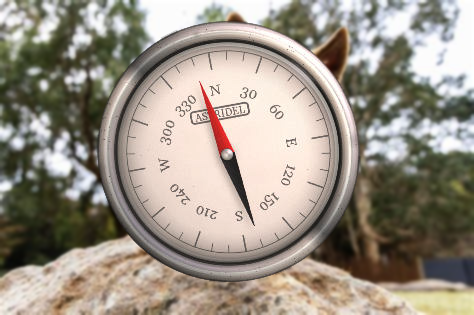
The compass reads 350
